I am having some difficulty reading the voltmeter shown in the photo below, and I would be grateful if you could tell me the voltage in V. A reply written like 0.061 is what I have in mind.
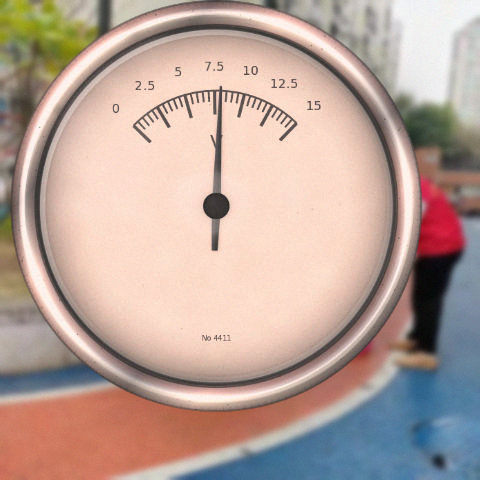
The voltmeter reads 8
